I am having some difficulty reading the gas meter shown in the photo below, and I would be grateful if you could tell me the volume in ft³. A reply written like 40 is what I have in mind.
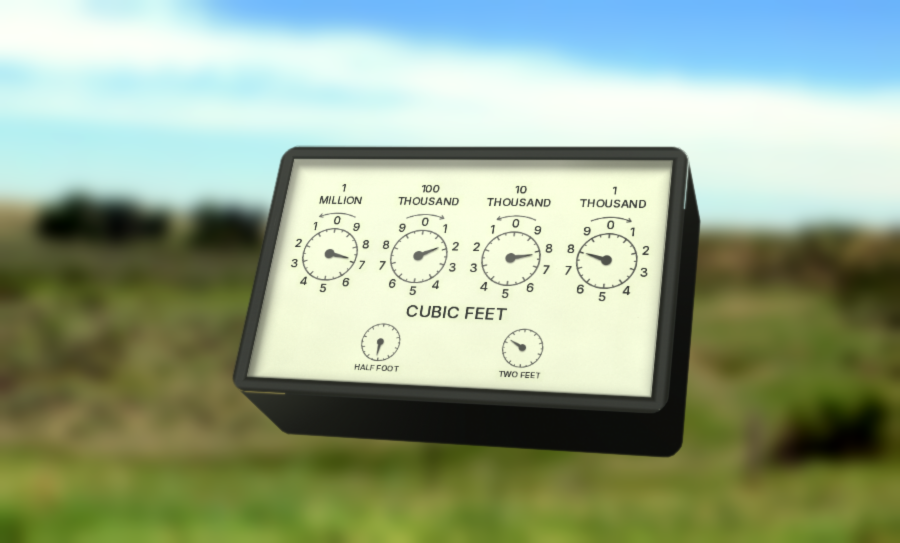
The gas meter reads 717800
